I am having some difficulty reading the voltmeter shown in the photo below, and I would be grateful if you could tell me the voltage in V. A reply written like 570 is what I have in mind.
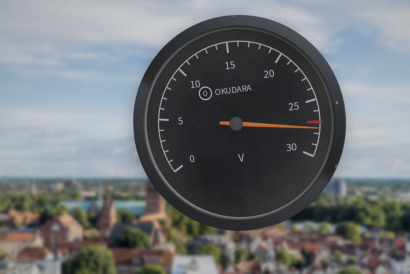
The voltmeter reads 27.5
